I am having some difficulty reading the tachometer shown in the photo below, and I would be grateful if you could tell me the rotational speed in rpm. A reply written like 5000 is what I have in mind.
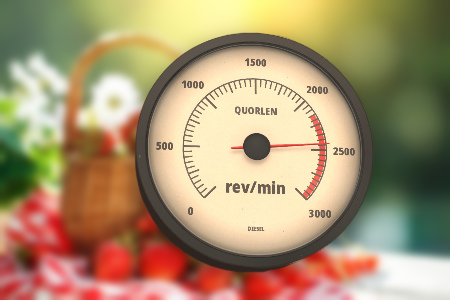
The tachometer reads 2450
